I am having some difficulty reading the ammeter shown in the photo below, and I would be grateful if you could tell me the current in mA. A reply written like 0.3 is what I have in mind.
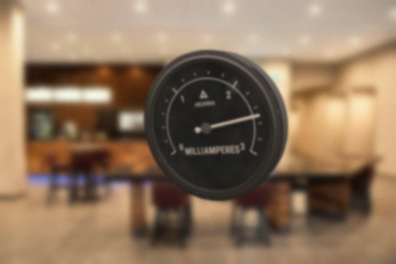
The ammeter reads 2.5
